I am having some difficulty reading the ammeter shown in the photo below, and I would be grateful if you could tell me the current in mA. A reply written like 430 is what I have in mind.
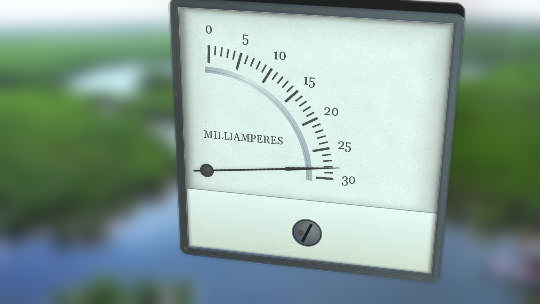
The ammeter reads 28
